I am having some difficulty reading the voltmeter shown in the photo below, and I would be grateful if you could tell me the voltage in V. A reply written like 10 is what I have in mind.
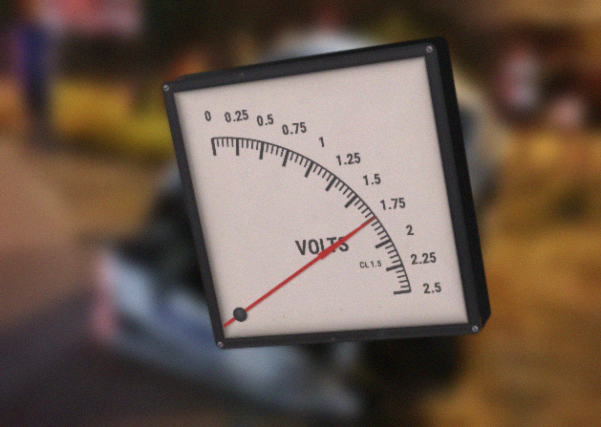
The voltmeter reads 1.75
